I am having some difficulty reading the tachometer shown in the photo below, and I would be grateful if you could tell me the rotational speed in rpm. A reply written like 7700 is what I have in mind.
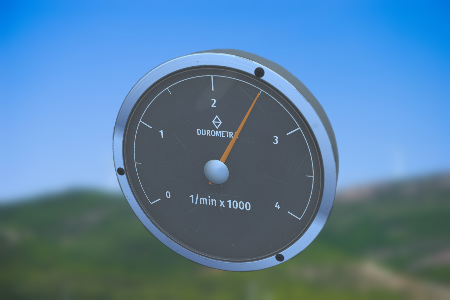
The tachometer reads 2500
